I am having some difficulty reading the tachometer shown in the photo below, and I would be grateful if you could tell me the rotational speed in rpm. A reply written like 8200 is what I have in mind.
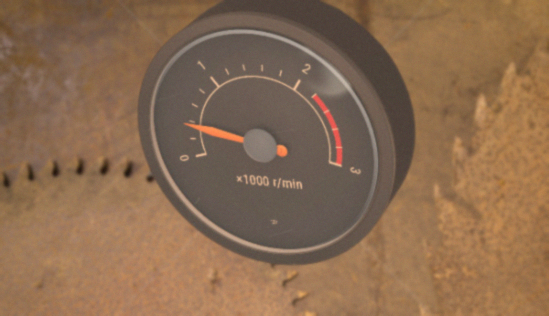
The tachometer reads 400
